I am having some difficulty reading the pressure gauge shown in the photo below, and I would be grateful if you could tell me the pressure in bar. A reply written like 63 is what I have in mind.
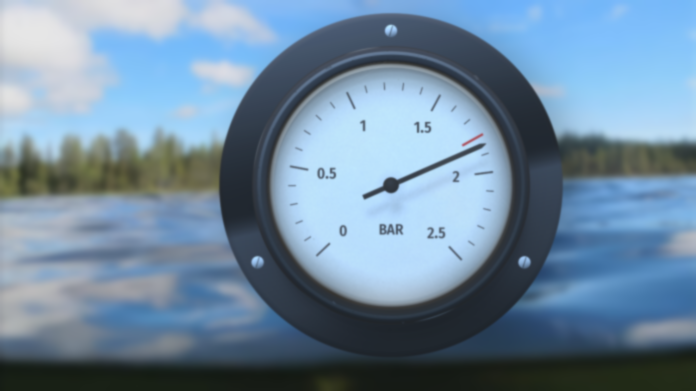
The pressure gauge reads 1.85
